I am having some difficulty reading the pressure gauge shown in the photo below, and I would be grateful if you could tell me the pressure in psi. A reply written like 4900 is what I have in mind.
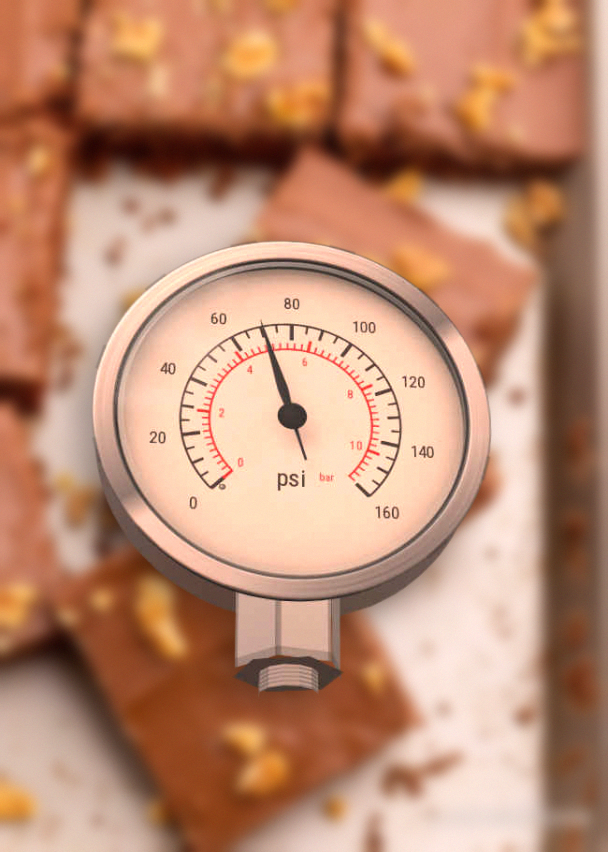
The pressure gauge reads 70
